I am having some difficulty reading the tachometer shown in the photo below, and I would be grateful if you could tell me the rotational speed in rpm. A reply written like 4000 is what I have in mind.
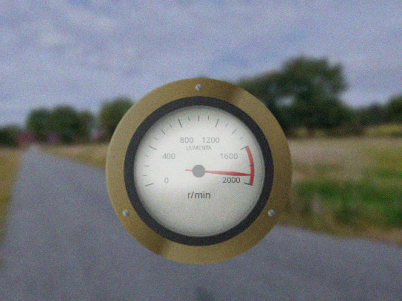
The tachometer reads 1900
